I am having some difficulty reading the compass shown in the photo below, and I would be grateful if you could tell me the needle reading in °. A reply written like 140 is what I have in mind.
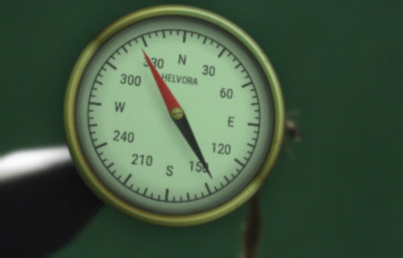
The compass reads 325
